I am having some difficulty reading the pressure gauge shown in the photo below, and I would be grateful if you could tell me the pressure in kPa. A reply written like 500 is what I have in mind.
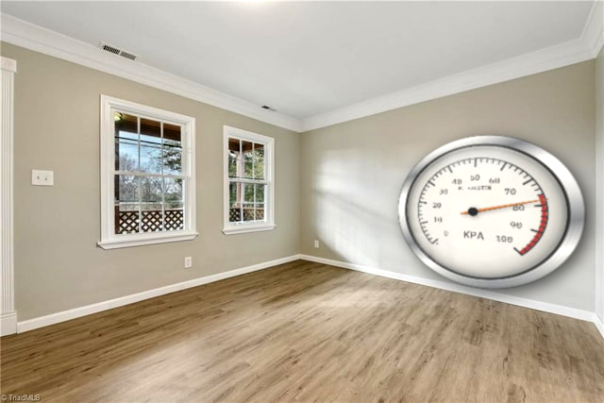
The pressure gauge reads 78
